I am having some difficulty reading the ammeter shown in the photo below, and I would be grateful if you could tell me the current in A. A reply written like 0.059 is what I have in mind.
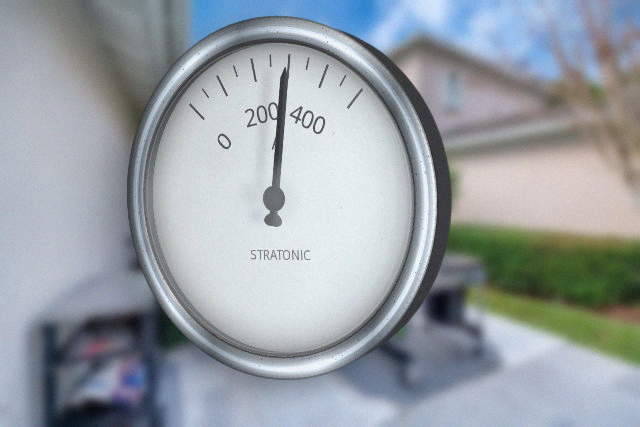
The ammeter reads 300
